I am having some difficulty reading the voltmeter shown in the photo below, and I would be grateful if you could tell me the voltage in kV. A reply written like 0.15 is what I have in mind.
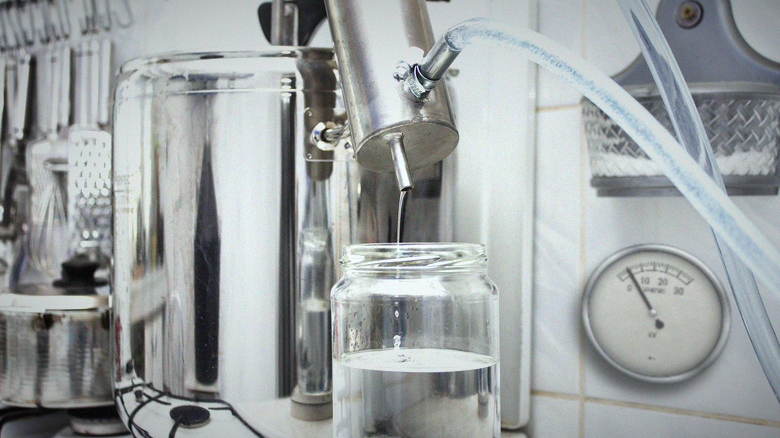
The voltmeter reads 5
